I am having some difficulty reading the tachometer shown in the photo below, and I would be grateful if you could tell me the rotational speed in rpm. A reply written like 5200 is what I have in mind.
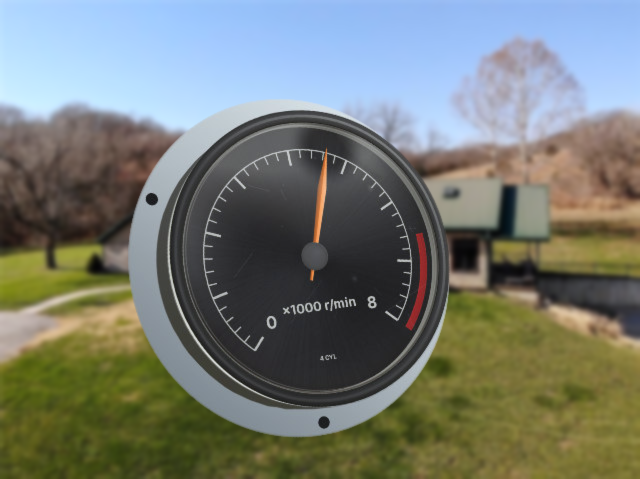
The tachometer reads 4600
